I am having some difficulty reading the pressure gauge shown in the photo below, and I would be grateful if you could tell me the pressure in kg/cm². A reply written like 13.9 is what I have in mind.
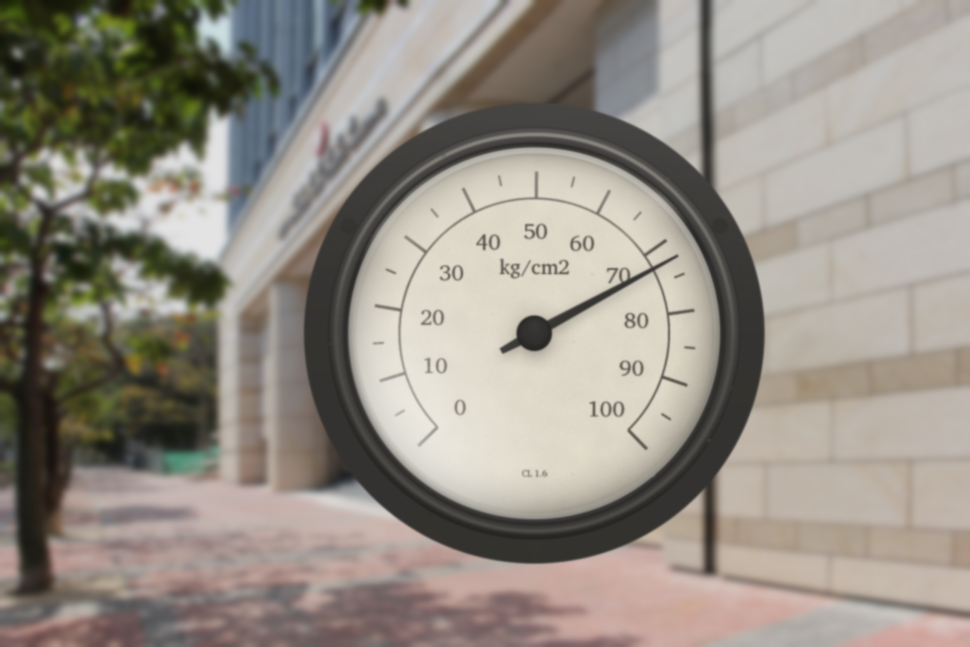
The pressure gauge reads 72.5
